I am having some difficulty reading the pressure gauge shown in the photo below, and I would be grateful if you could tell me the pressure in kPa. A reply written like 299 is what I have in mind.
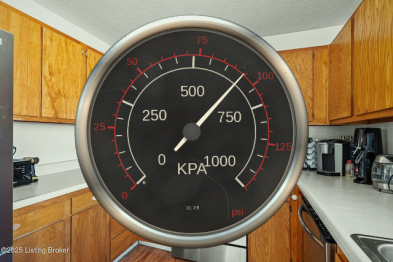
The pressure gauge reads 650
